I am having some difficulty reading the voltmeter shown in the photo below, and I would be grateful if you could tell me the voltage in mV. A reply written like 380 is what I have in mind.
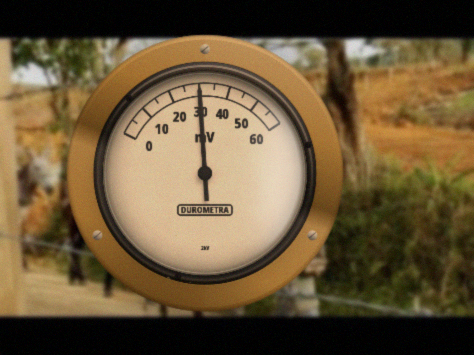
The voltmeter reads 30
